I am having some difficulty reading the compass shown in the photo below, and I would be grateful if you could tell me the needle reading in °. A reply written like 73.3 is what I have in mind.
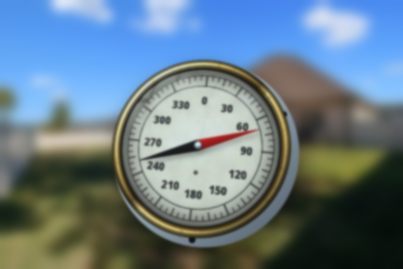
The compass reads 70
